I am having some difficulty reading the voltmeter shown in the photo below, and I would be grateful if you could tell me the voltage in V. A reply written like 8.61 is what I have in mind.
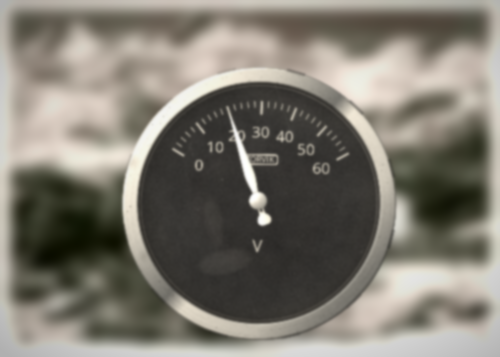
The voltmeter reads 20
